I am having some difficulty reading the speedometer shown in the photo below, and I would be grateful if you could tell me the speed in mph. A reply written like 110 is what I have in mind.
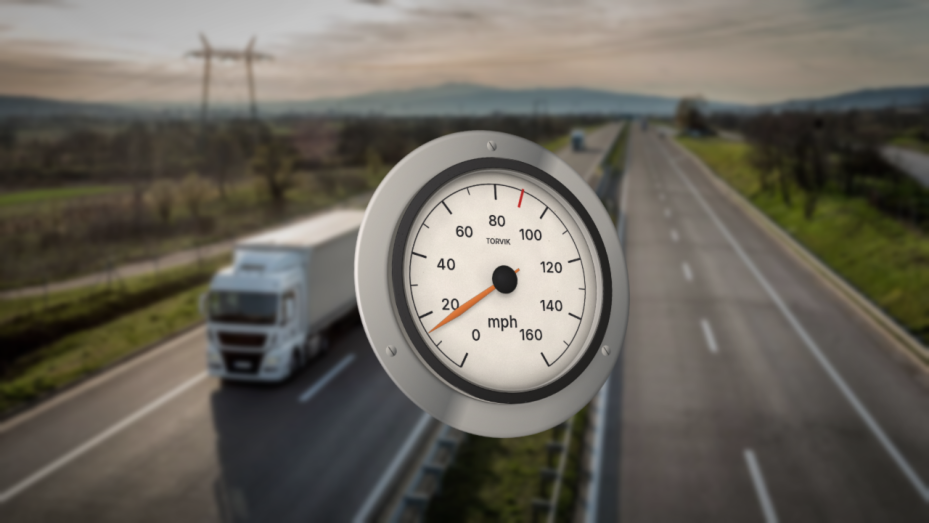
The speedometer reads 15
